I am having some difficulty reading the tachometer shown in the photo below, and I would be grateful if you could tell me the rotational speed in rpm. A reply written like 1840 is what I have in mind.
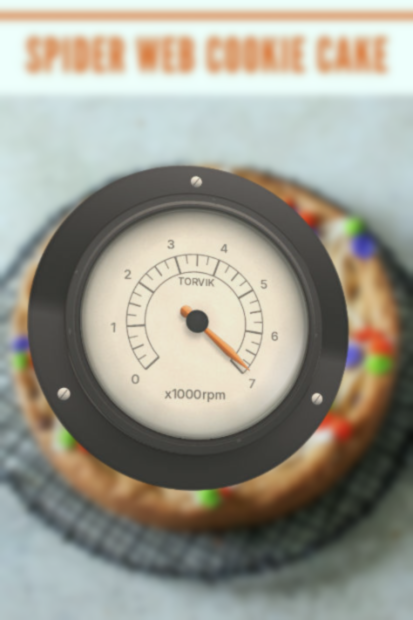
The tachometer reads 6875
